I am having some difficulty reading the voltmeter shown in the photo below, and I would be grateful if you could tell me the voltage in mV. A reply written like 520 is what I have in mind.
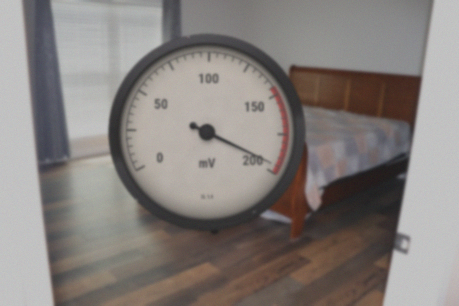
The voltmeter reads 195
